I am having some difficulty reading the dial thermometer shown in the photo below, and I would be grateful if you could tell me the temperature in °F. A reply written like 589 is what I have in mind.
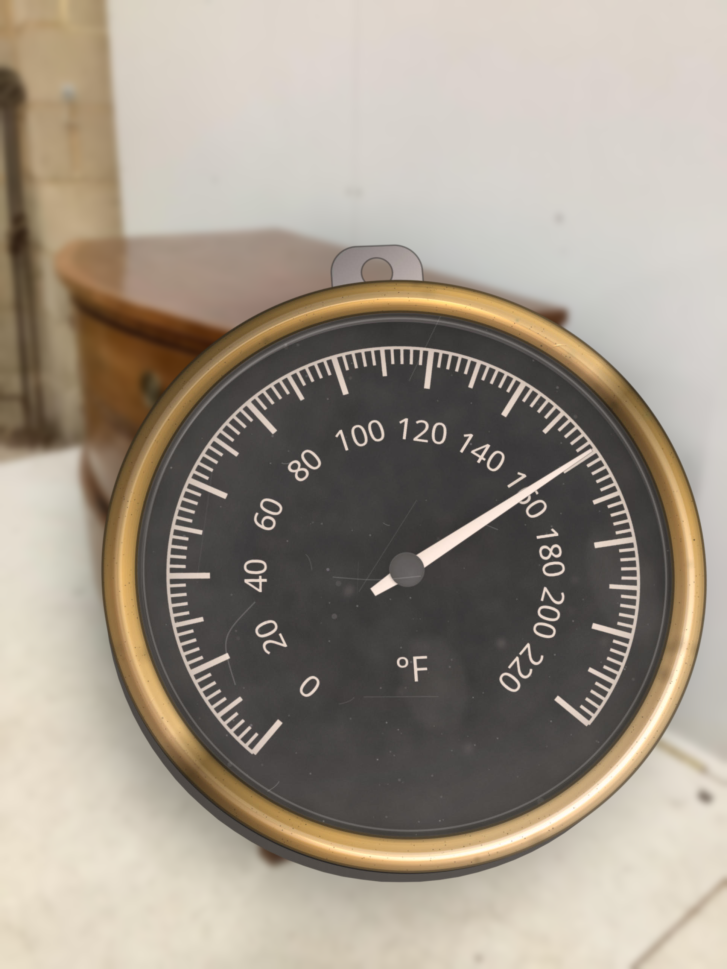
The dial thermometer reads 160
